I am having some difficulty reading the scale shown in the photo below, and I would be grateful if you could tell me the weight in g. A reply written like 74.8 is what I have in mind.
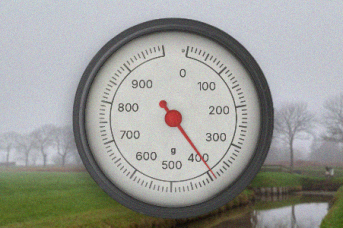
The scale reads 390
